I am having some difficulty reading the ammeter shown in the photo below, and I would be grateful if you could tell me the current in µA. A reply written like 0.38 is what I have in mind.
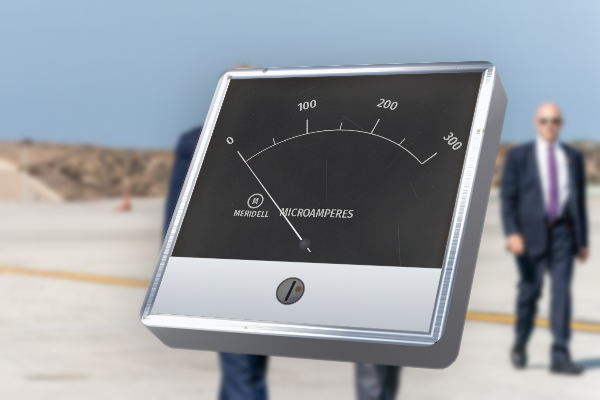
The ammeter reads 0
